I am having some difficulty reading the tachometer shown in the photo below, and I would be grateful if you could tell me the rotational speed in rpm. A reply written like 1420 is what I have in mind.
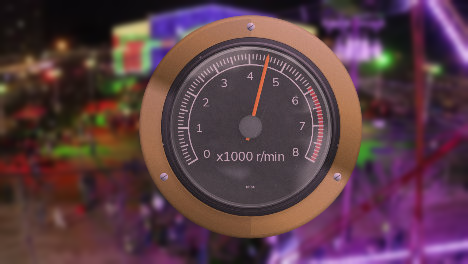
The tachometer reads 4500
